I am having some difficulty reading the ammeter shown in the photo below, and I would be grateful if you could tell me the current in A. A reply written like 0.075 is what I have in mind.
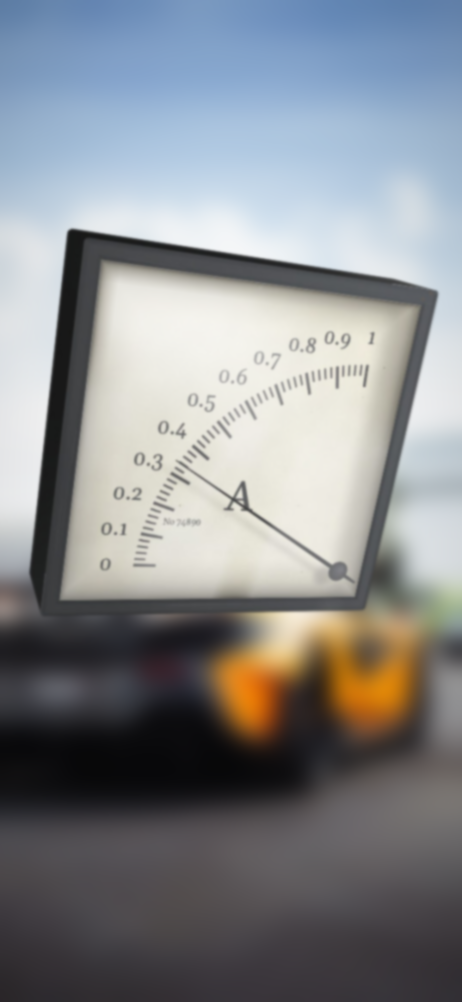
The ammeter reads 0.34
